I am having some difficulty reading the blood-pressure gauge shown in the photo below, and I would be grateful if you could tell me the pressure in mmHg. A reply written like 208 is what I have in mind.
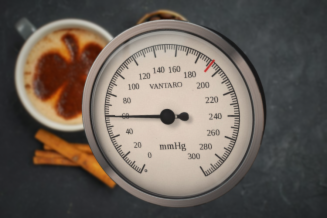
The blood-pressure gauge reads 60
